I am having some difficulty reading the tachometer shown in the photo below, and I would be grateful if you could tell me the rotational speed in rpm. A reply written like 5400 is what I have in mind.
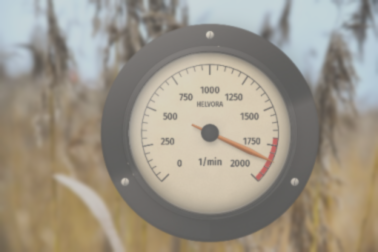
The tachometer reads 1850
